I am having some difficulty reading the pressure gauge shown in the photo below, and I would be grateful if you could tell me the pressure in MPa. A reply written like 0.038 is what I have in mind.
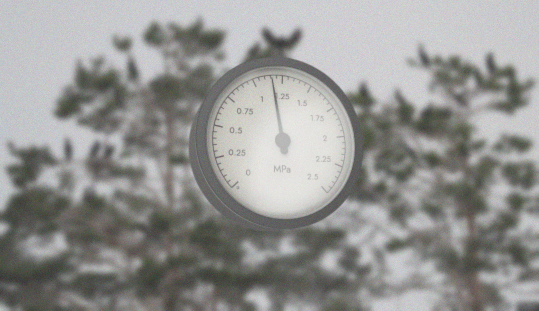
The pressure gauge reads 1.15
